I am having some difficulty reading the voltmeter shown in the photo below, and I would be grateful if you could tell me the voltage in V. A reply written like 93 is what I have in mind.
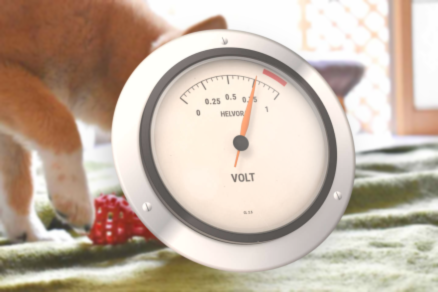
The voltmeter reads 0.75
